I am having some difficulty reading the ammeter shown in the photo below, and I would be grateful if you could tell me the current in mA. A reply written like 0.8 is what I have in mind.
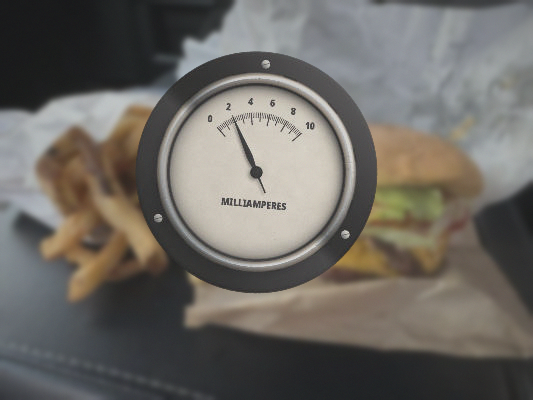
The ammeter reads 2
